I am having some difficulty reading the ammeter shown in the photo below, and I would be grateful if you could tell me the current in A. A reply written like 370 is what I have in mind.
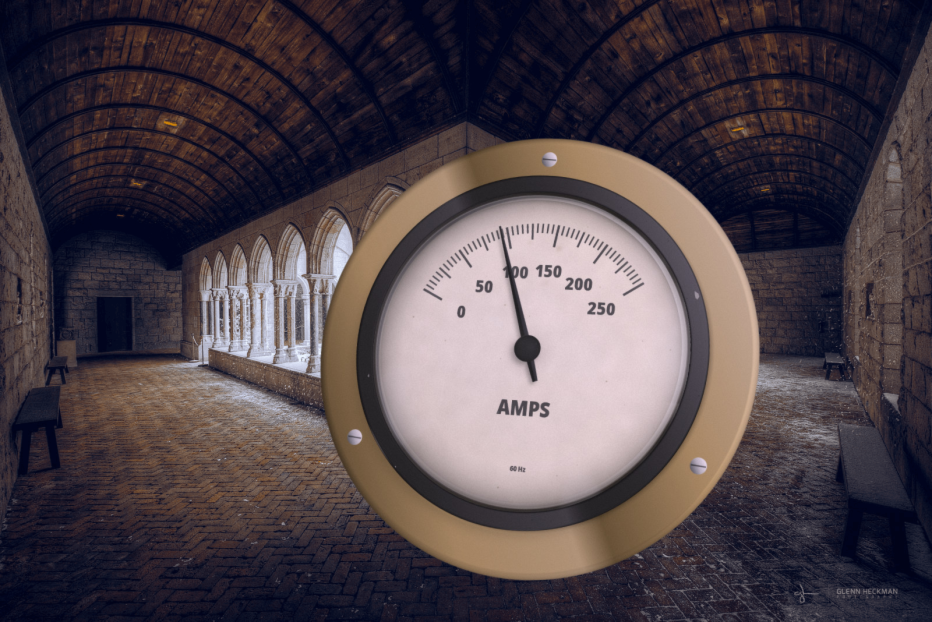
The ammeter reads 95
